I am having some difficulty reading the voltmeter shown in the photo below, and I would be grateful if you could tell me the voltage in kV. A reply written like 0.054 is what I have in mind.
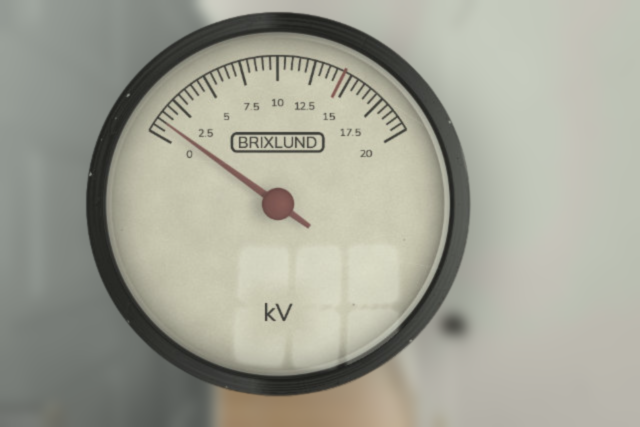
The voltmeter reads 1
